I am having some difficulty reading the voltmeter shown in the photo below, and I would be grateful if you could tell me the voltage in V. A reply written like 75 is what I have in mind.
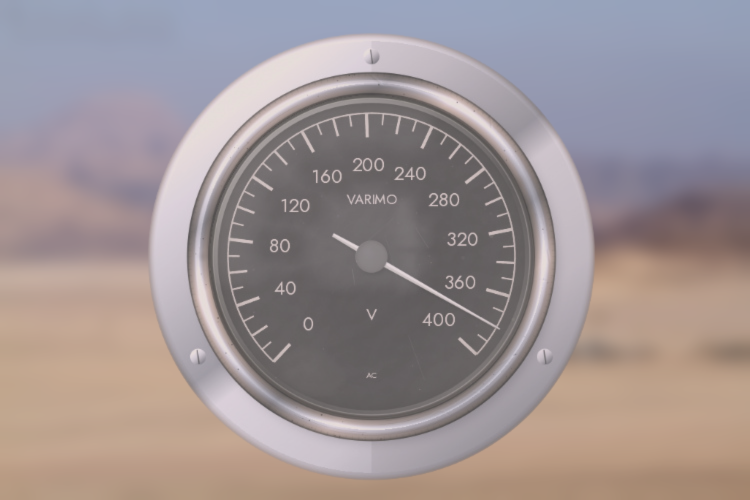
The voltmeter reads 380
